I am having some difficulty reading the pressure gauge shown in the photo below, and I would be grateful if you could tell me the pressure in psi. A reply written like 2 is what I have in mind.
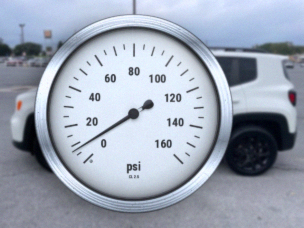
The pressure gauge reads 7.5
